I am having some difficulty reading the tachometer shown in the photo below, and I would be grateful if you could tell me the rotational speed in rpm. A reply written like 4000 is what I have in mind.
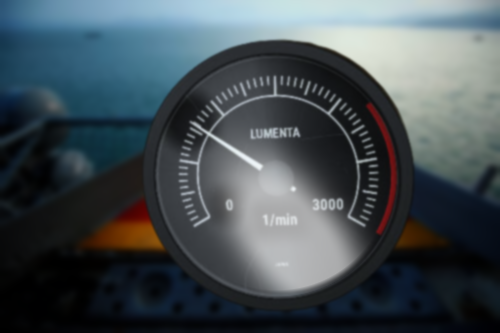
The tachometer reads 800
